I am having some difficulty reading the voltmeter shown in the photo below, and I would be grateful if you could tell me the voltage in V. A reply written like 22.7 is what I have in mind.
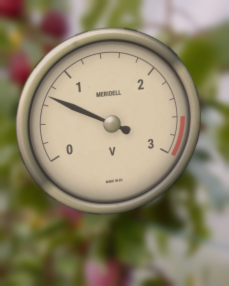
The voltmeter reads 0.7
